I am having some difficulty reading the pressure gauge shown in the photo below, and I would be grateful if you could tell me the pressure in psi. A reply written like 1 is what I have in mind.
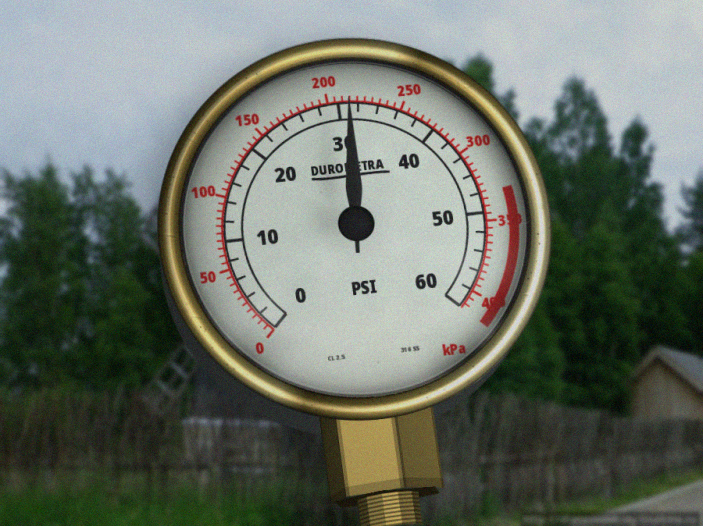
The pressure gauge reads 31
